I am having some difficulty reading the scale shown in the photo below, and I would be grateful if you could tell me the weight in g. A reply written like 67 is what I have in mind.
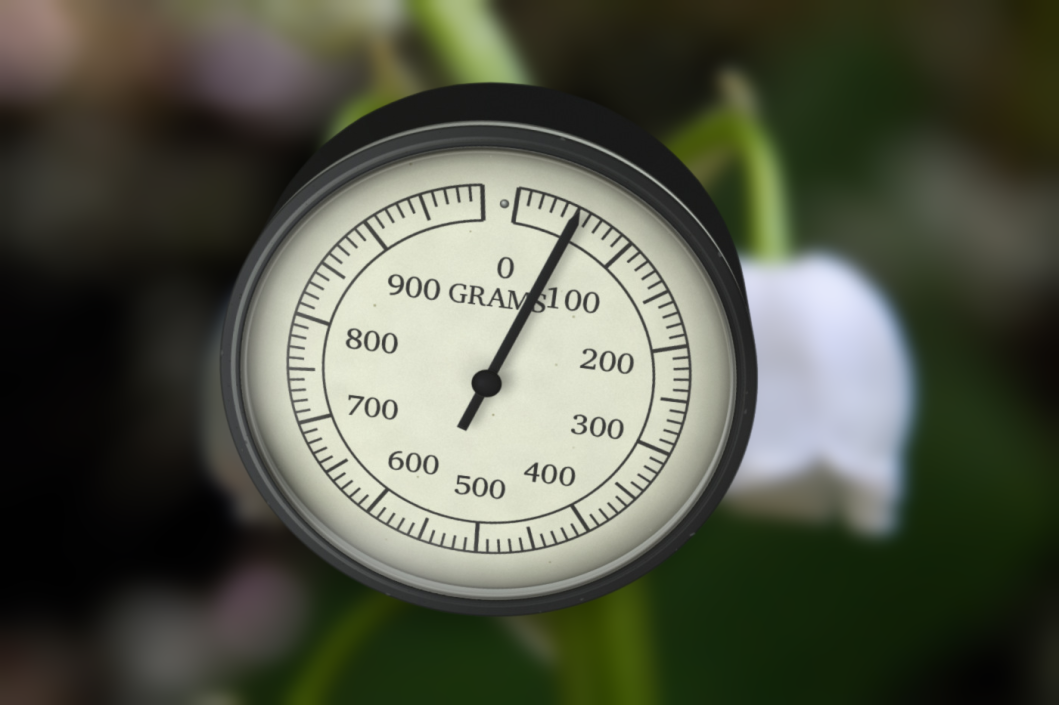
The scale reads 50
